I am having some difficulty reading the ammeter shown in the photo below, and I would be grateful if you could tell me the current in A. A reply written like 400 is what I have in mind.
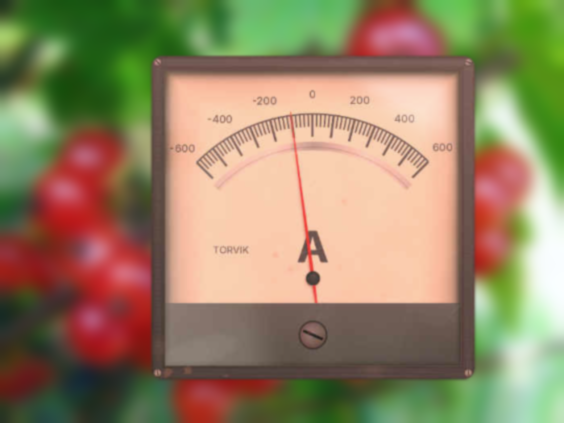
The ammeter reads -100
